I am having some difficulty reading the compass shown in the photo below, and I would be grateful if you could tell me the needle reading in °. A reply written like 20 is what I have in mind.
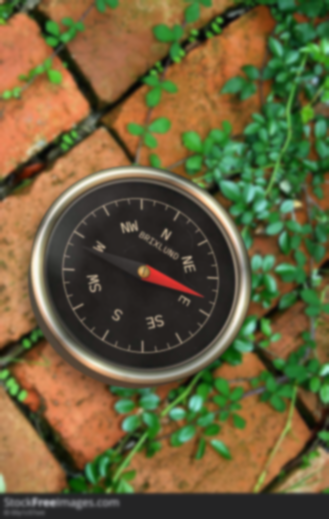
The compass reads 80
